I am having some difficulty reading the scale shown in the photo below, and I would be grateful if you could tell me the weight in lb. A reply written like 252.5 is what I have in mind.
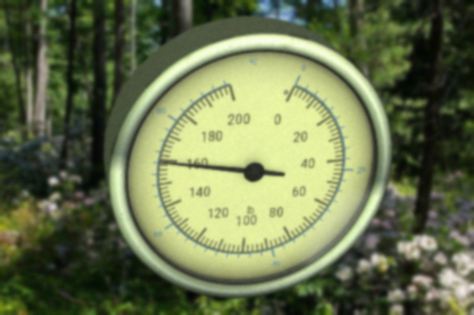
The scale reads 160
